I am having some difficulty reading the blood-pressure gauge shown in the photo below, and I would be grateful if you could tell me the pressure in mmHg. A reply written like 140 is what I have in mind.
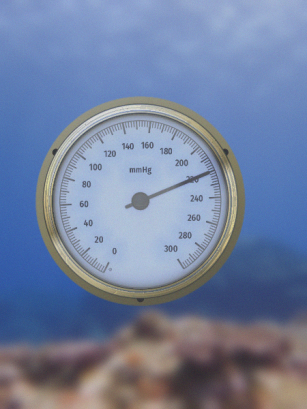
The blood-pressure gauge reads 220
